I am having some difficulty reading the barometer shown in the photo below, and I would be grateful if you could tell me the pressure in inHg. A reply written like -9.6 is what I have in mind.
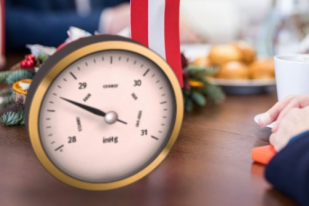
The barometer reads 28.7
